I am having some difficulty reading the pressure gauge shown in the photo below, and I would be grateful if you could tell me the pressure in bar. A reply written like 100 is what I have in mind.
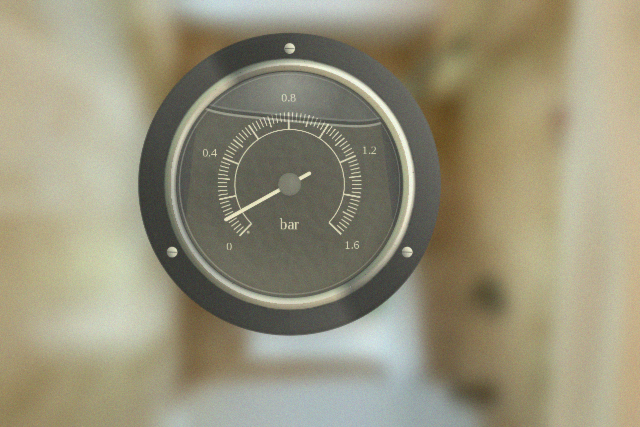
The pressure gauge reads 0.1
